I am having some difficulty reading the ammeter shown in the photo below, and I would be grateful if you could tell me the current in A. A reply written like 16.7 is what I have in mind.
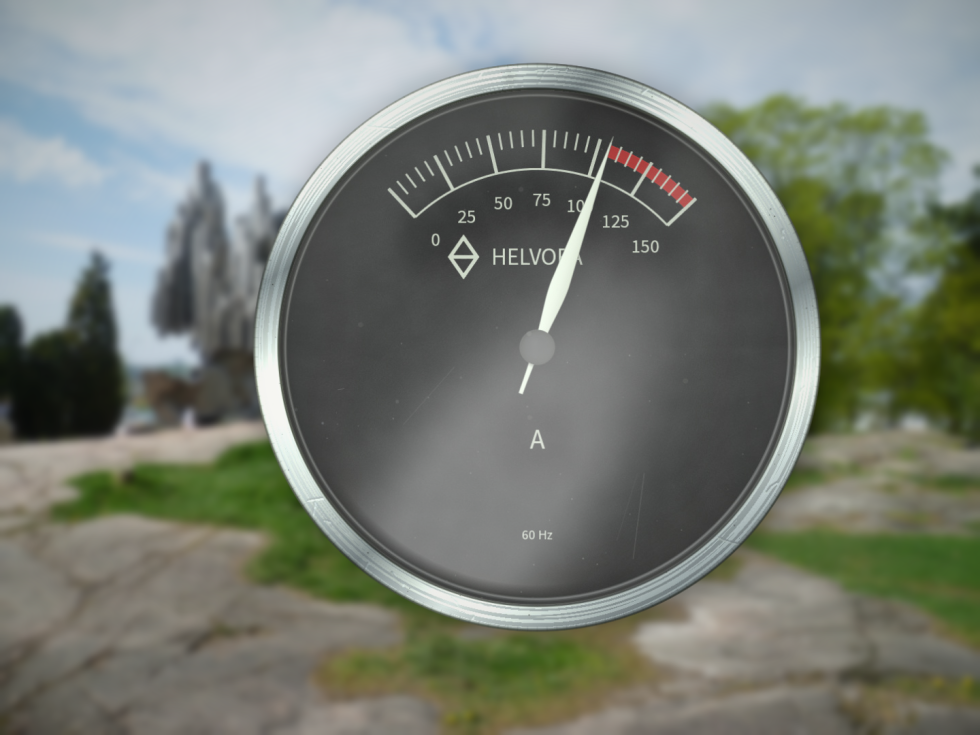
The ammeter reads 105
